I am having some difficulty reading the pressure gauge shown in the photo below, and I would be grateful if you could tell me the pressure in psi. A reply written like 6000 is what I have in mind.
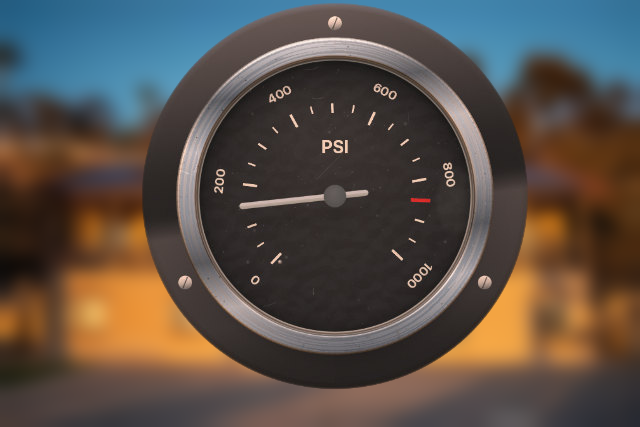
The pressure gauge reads 150
